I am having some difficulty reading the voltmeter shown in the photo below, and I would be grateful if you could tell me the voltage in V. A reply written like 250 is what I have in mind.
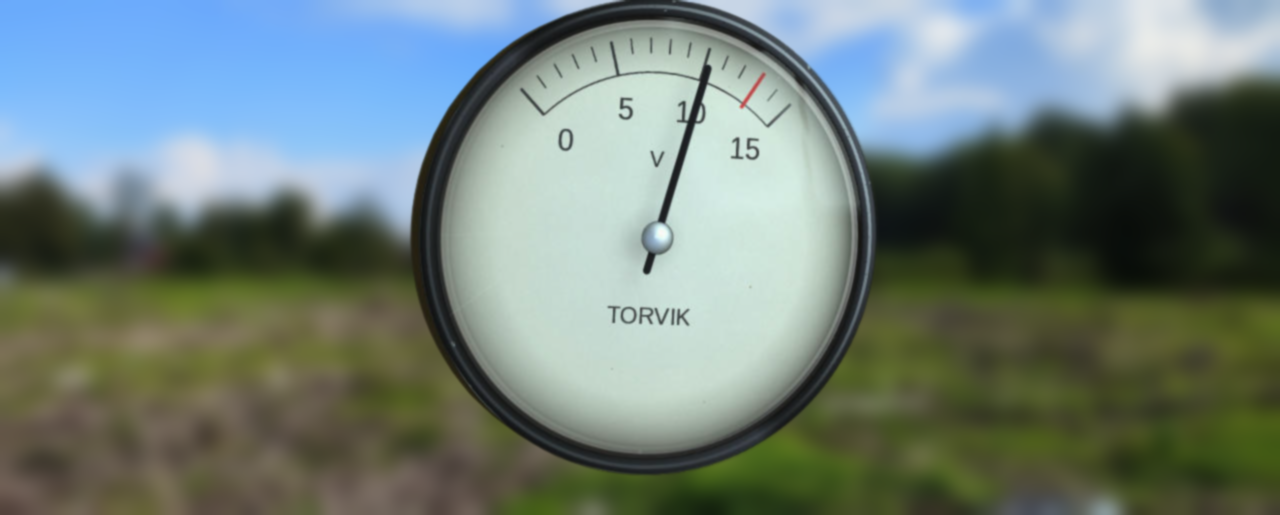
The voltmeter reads 10
